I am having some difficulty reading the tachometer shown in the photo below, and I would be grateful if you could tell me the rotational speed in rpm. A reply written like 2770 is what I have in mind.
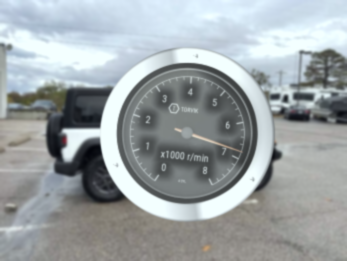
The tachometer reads 6800
